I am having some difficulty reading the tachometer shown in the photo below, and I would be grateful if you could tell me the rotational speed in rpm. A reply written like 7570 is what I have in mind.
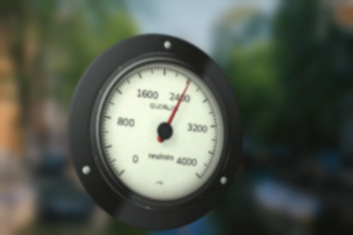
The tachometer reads 2400
